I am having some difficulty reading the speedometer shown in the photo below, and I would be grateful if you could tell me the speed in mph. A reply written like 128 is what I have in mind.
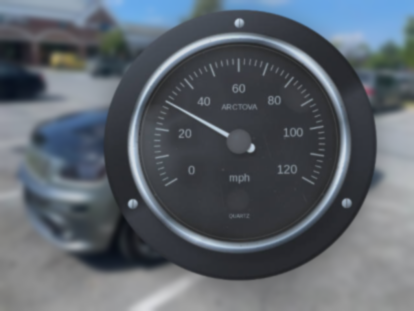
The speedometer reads 30
